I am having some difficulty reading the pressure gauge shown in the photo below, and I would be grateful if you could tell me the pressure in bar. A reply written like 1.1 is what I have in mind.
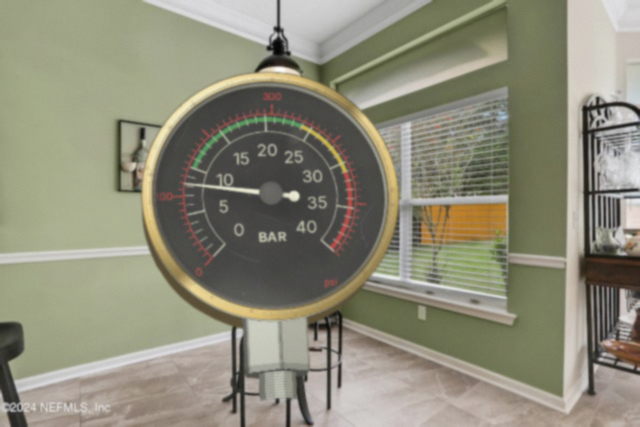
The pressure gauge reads 8
